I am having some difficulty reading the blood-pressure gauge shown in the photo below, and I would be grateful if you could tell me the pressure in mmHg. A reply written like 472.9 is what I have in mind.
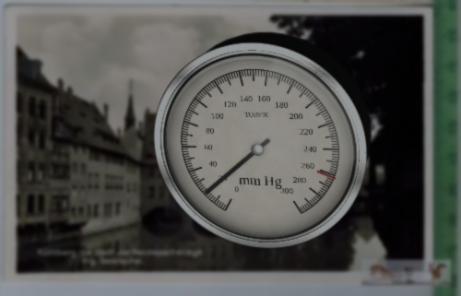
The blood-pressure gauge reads 20
